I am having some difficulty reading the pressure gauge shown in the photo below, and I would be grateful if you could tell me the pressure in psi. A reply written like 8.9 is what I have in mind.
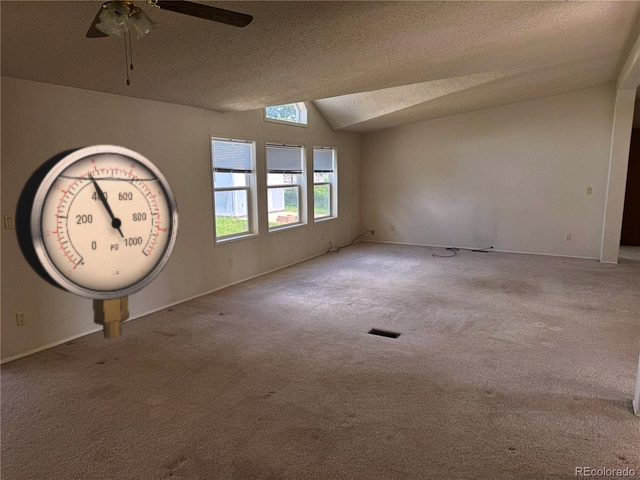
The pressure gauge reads 400
